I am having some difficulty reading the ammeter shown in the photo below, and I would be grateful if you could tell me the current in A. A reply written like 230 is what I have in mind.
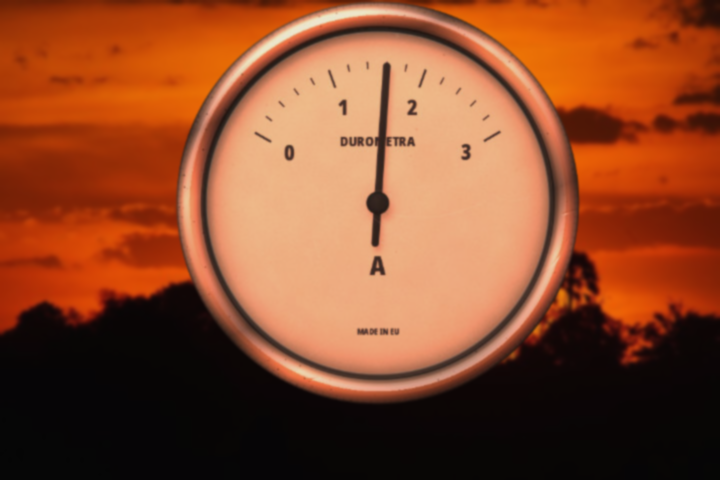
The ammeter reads 1.6
